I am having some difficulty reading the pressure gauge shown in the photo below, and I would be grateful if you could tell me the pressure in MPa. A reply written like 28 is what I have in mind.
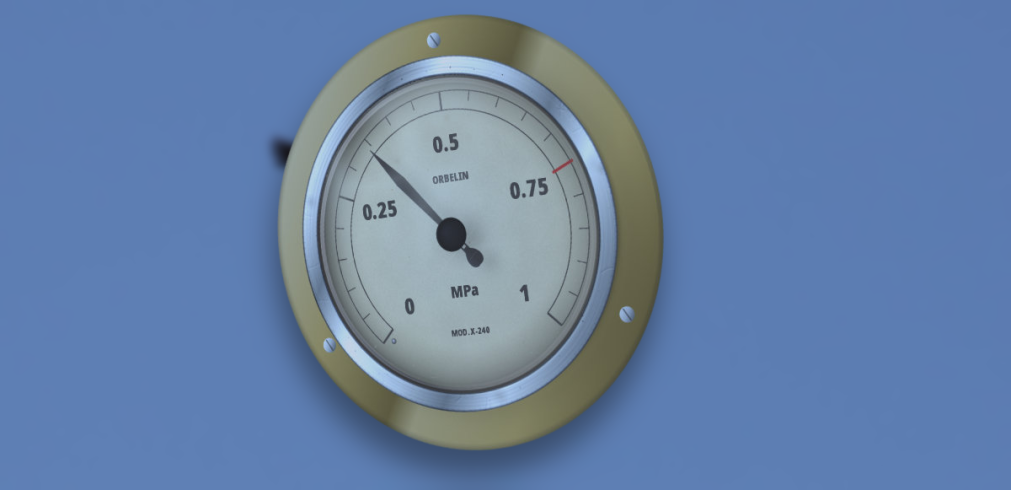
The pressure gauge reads 0.35
